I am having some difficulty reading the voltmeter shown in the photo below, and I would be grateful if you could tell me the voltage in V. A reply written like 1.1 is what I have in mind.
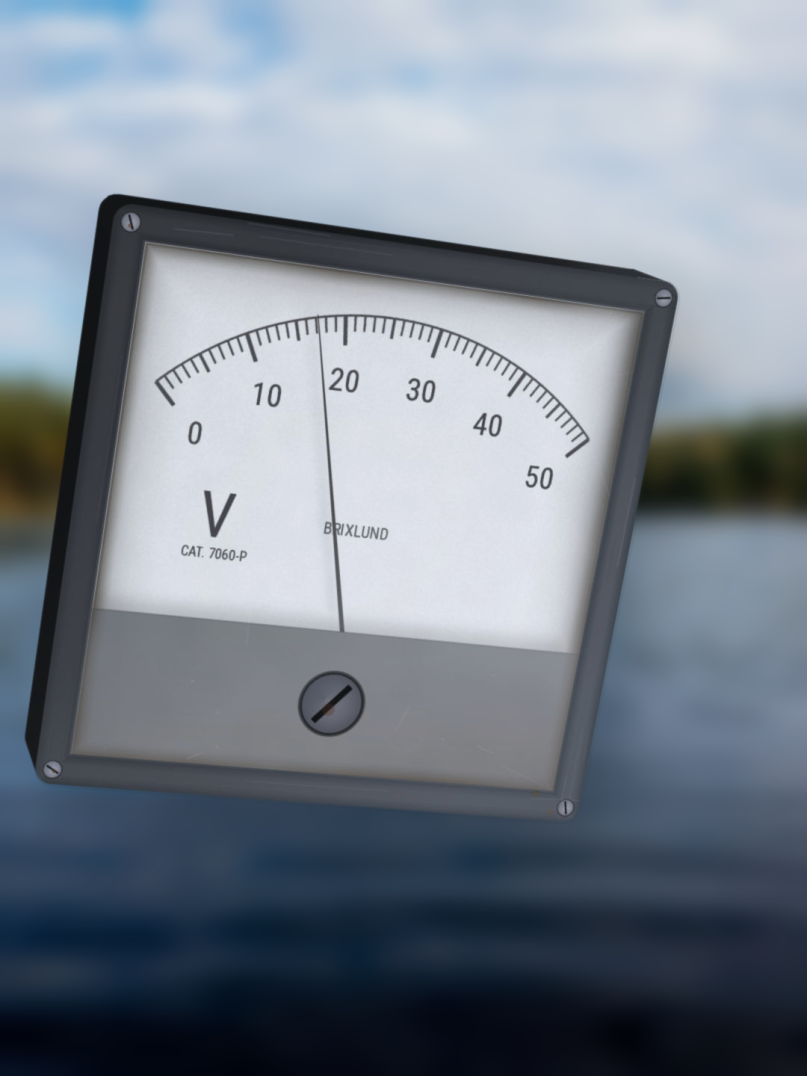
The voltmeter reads 17
